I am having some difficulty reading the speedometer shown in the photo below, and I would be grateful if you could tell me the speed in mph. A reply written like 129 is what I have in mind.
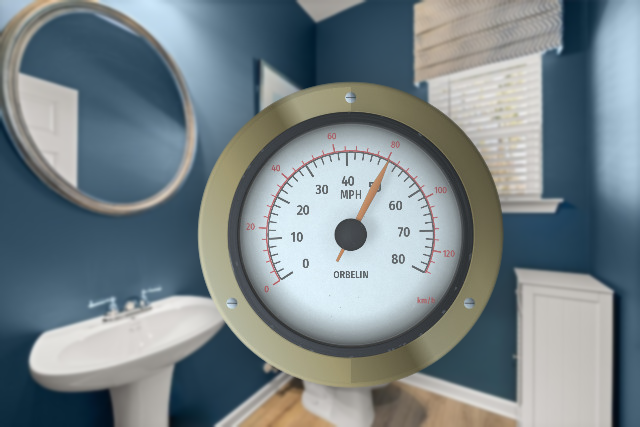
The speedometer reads 50
